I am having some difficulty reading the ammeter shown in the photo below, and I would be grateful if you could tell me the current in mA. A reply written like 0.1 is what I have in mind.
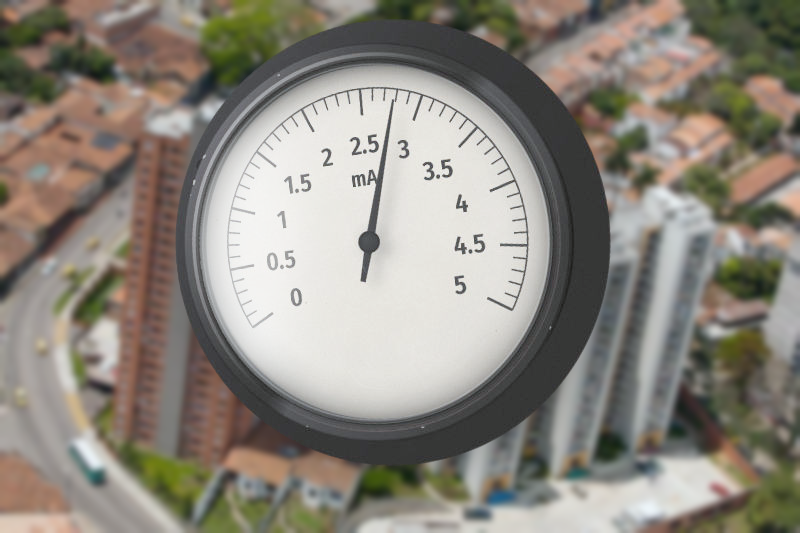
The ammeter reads 2.8
